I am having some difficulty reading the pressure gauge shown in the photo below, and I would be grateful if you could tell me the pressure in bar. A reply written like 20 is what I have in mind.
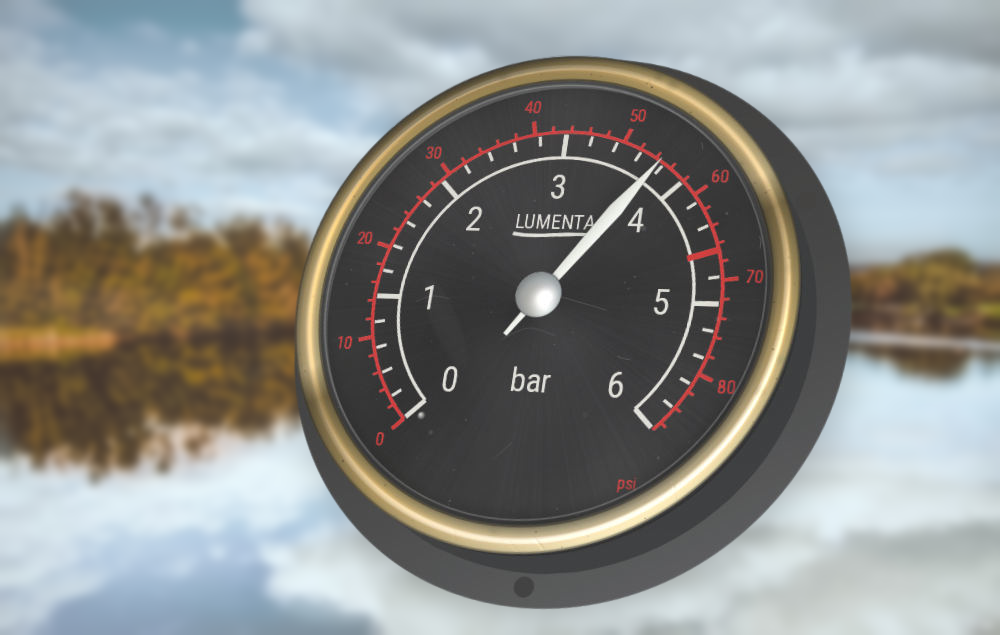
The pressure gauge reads 3.8
